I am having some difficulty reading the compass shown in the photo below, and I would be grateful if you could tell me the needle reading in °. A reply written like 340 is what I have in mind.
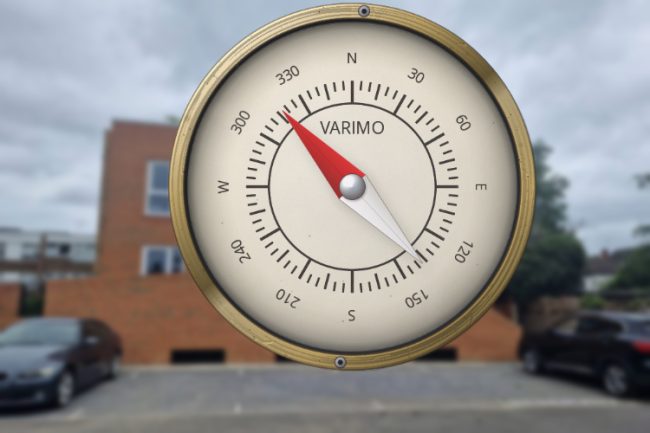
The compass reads 317.5
